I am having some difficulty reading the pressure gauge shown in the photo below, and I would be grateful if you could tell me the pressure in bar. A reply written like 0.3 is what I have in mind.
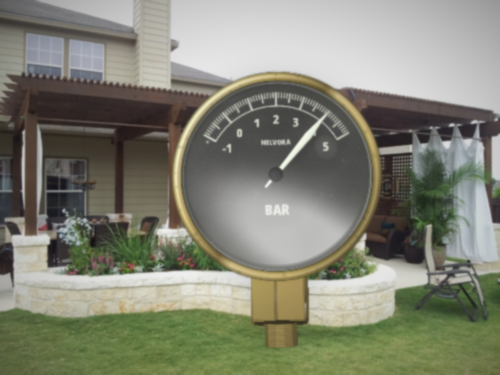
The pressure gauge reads 4
